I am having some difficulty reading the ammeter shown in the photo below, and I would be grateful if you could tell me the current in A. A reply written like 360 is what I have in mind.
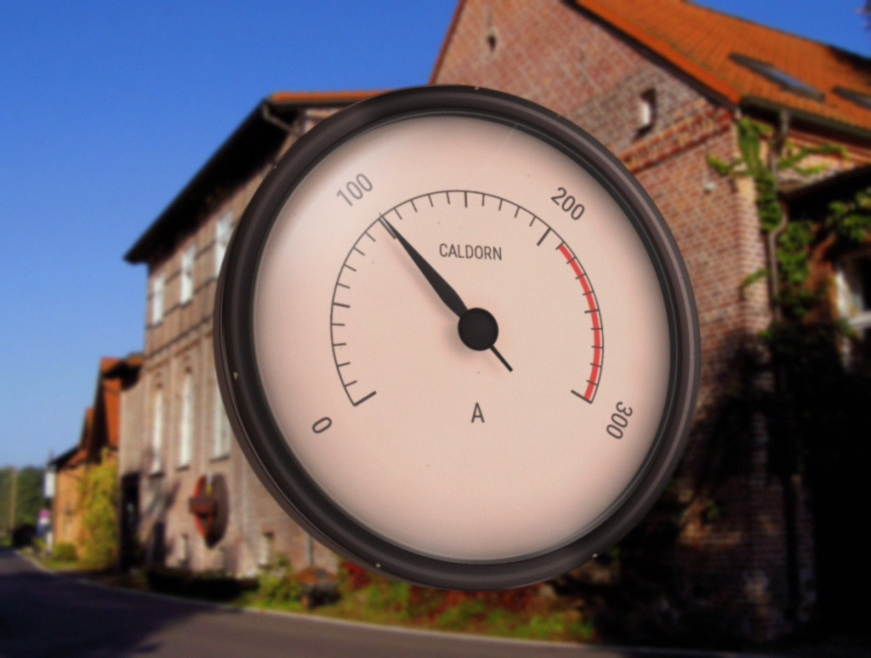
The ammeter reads 100
